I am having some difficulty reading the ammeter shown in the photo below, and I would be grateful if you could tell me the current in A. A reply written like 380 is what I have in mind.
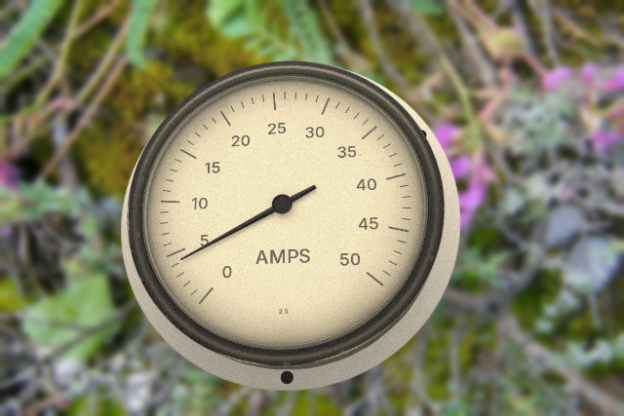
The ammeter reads 4
